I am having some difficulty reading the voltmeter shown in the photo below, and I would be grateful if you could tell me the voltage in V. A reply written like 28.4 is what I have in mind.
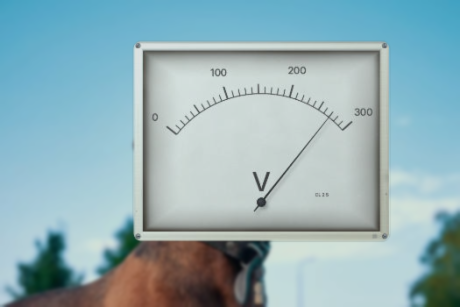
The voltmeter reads 270
